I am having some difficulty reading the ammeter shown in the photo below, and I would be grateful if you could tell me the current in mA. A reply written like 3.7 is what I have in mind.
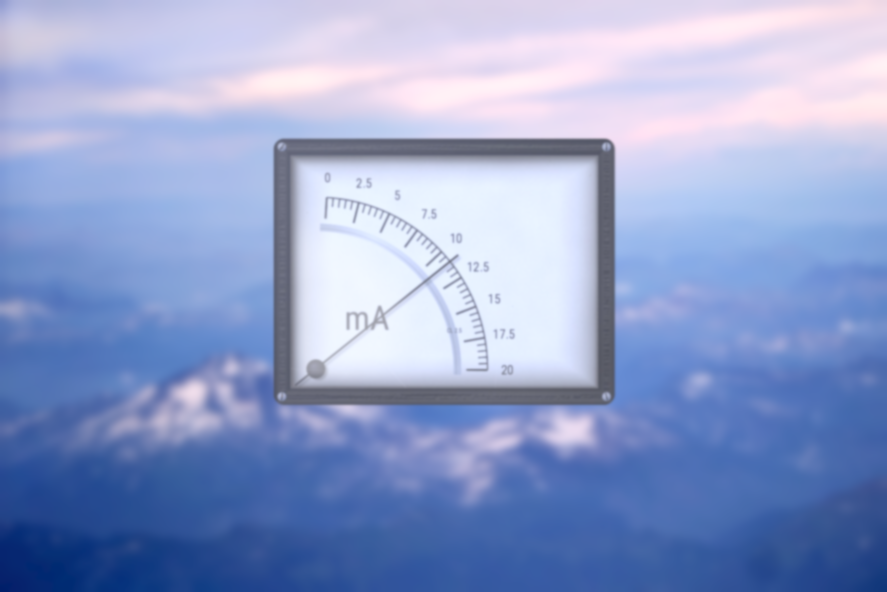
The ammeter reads 11
